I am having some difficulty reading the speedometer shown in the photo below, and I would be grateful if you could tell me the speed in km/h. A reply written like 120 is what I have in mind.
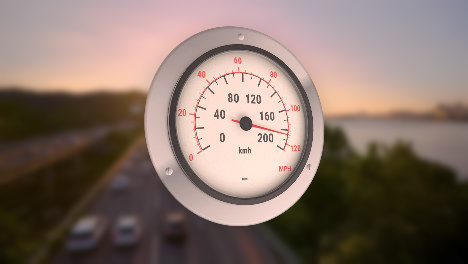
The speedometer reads 185
